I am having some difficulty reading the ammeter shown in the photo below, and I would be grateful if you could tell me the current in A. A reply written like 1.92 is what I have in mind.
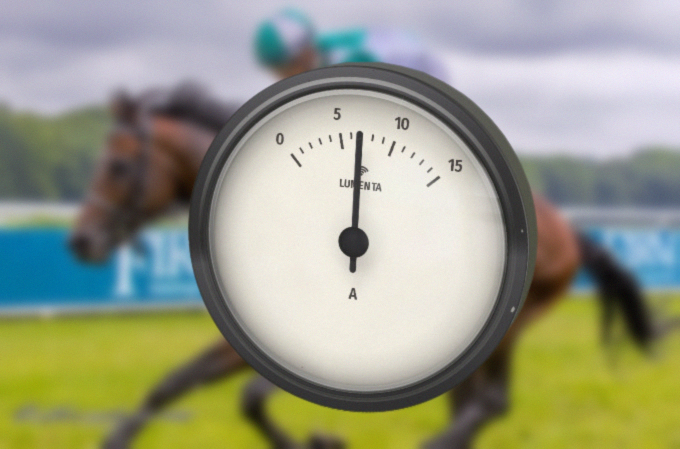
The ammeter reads 7
